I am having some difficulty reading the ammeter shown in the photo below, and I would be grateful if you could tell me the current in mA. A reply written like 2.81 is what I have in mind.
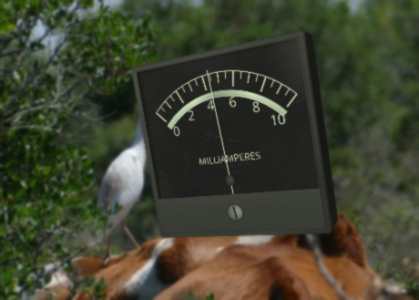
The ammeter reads 4.5
